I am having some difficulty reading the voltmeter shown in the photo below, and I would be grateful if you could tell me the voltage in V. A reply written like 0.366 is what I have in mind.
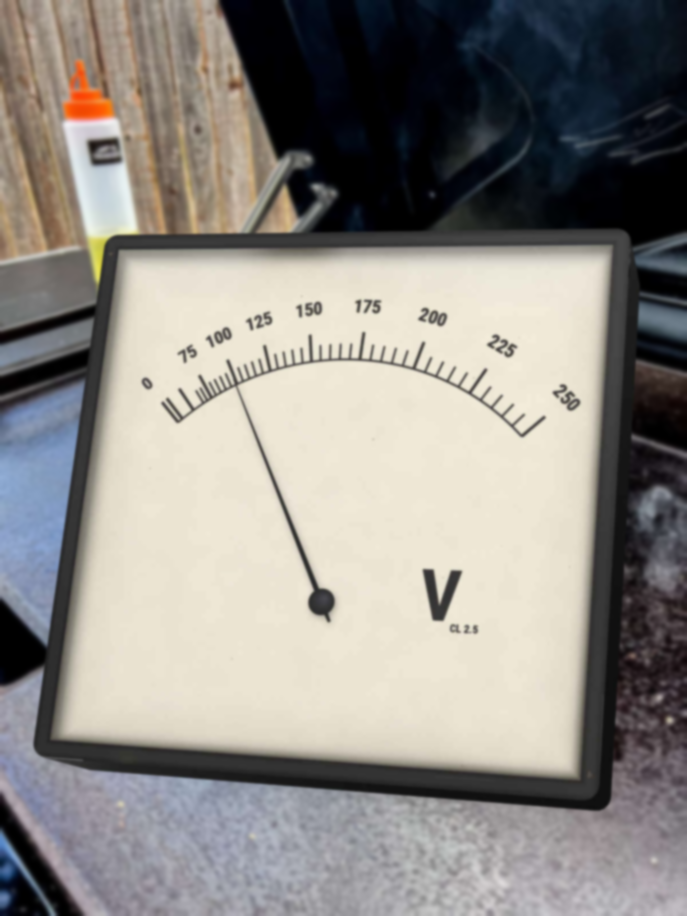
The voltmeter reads 100
